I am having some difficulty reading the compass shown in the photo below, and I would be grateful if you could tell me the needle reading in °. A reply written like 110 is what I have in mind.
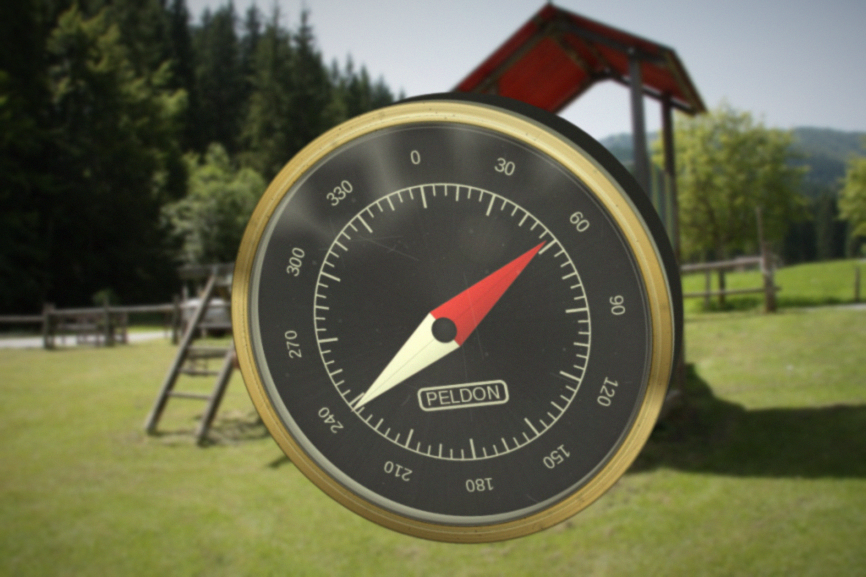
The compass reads 57.5
